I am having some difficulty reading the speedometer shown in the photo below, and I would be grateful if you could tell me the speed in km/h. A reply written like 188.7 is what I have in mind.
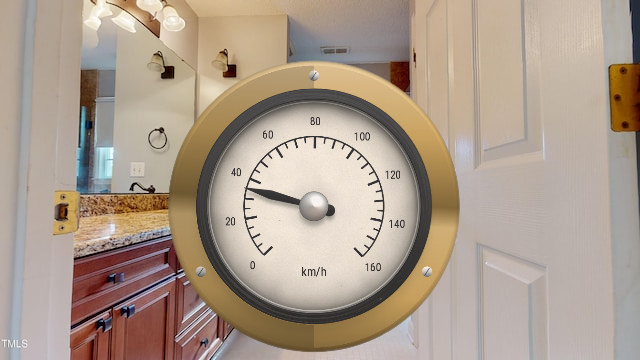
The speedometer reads 35
